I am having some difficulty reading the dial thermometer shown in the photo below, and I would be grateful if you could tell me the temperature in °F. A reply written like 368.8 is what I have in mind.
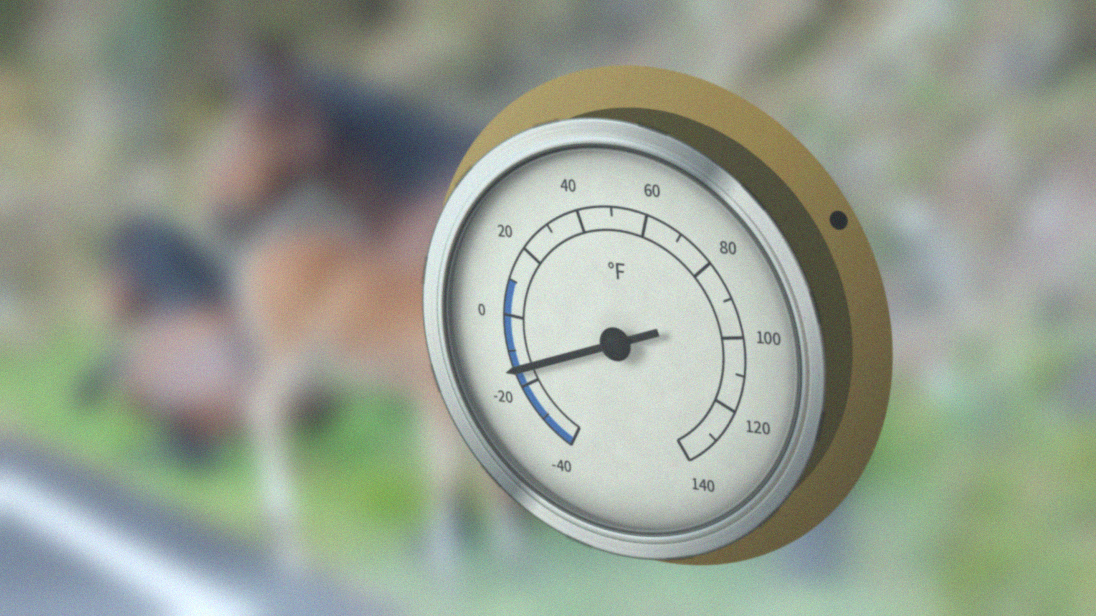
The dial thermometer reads -15
